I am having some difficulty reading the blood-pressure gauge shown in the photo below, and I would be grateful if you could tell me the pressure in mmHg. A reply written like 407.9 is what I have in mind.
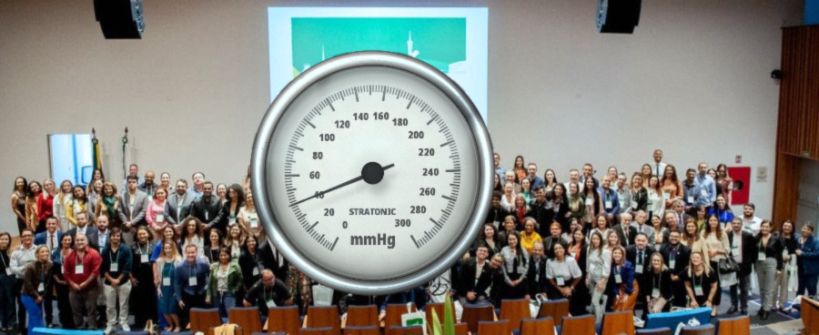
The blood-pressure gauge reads 40
